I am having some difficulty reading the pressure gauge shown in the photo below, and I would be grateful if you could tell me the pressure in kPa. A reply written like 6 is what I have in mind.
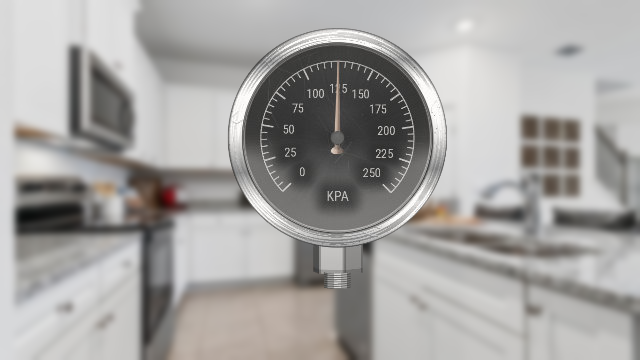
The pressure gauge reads 125
